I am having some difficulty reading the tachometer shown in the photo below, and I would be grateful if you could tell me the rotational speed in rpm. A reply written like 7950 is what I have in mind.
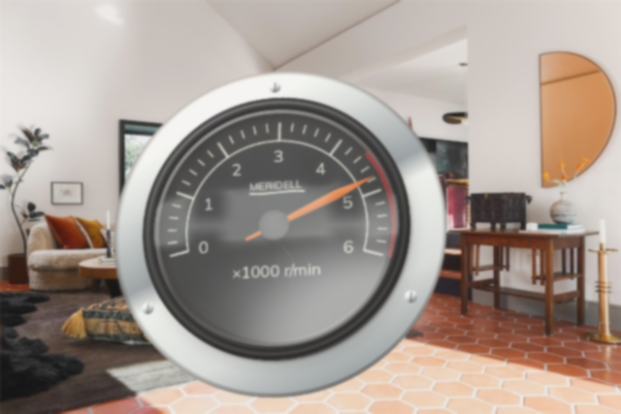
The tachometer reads 4800
